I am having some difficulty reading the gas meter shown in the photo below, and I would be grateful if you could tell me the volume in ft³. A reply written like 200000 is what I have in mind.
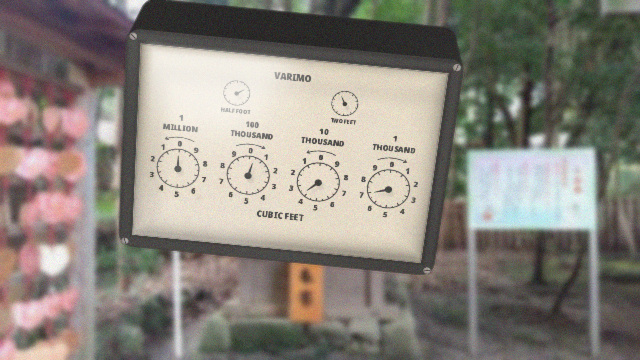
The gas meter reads 3700
